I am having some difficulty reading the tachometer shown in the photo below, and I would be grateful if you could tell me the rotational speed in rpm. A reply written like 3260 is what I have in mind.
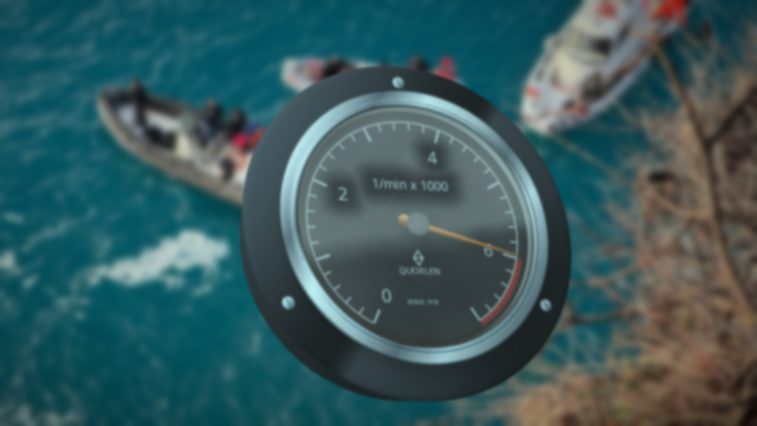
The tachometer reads 6000
